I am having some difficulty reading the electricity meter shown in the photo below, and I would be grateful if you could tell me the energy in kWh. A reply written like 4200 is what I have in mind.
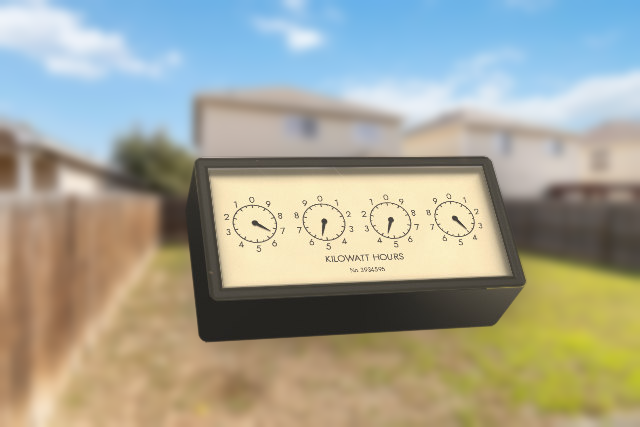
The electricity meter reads 6544
